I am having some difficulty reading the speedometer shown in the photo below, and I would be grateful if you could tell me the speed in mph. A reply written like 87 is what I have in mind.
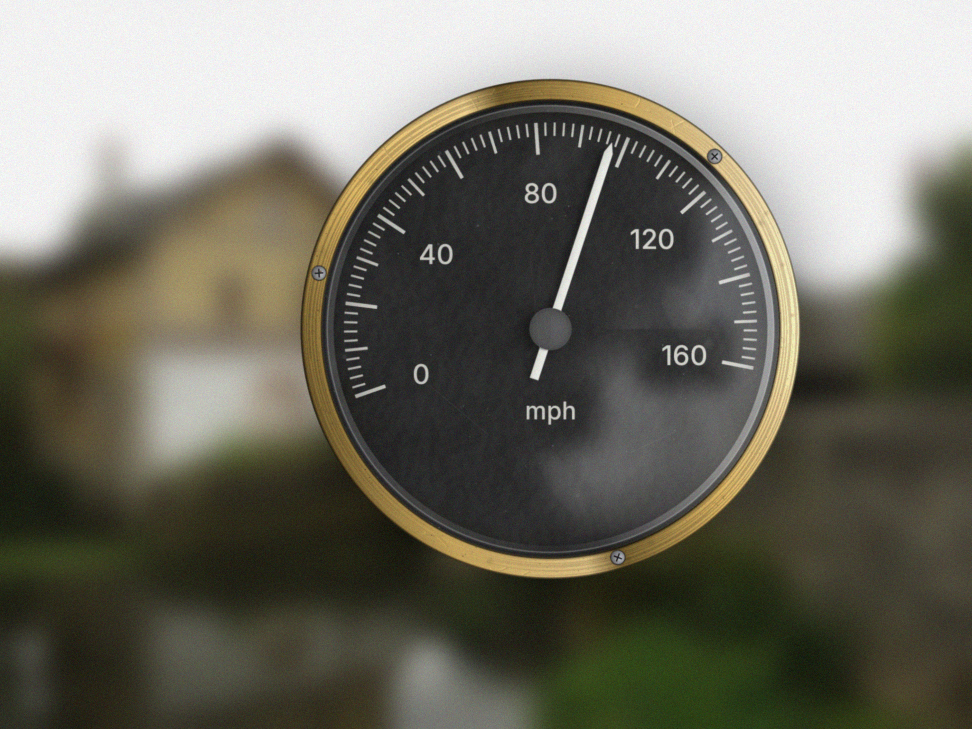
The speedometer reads 97
